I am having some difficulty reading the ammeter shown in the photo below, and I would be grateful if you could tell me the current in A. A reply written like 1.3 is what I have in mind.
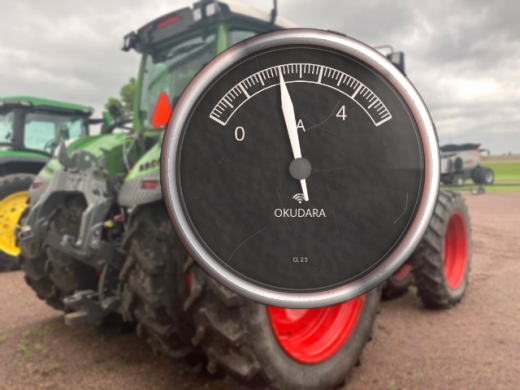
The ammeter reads 2
